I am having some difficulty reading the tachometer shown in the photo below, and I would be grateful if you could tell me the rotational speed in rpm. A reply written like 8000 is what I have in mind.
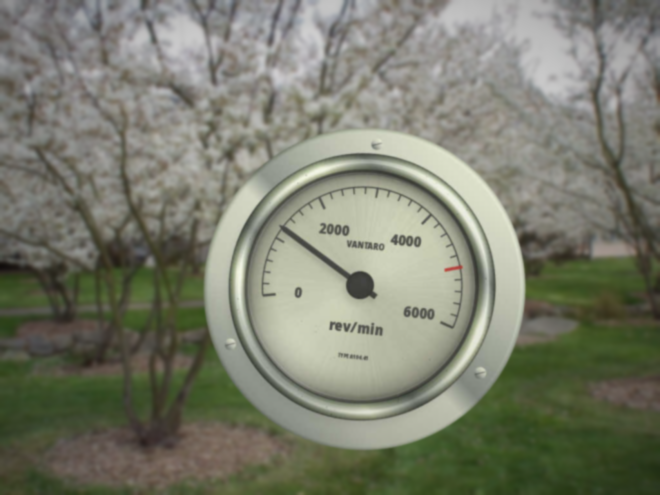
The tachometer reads 1200
